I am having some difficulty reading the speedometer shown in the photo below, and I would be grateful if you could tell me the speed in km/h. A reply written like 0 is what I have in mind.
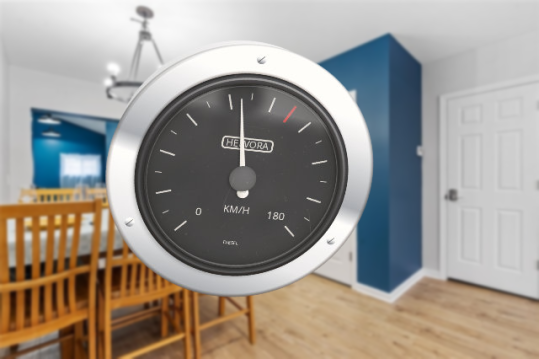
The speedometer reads 85
